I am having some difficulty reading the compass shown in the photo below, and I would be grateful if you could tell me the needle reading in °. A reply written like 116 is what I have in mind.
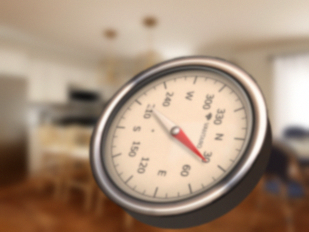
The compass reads 35
